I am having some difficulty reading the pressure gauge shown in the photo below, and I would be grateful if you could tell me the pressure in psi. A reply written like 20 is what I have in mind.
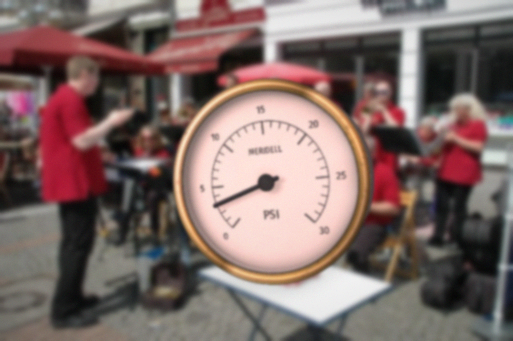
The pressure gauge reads 3
